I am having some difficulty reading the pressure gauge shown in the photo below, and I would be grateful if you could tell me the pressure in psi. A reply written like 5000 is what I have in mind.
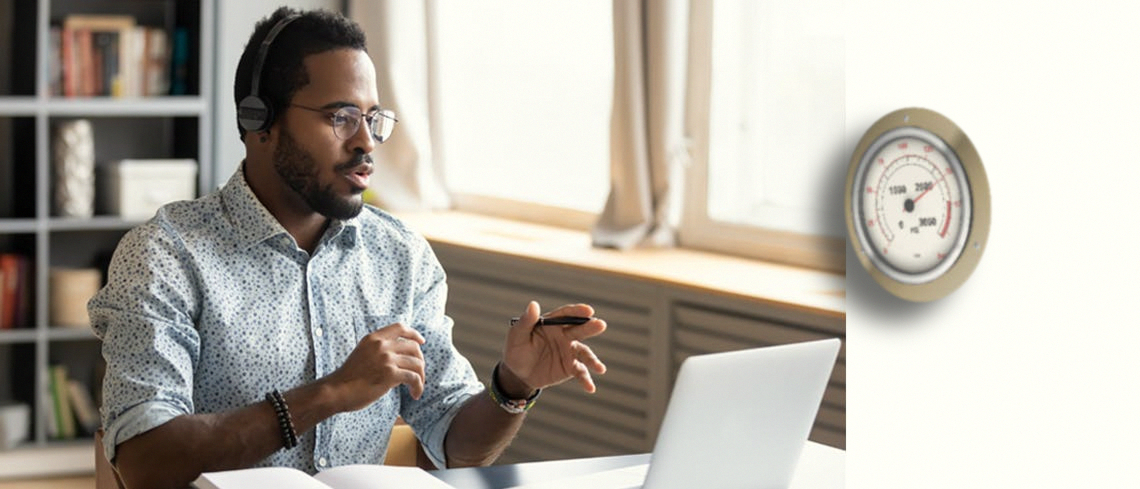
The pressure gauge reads 2200
